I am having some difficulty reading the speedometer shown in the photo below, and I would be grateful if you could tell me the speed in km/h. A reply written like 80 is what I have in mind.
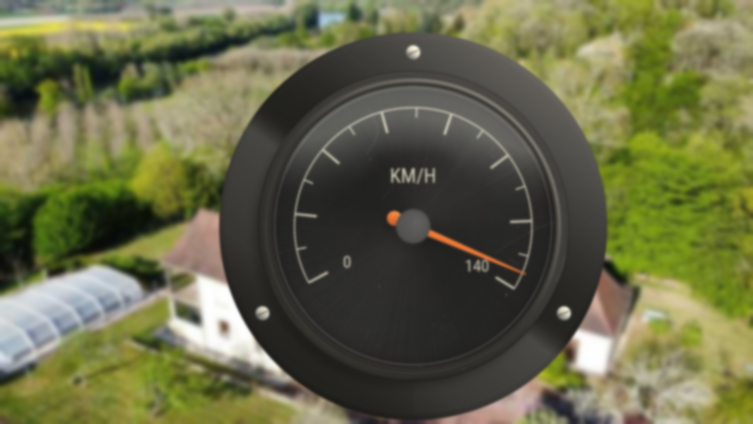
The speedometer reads 135
